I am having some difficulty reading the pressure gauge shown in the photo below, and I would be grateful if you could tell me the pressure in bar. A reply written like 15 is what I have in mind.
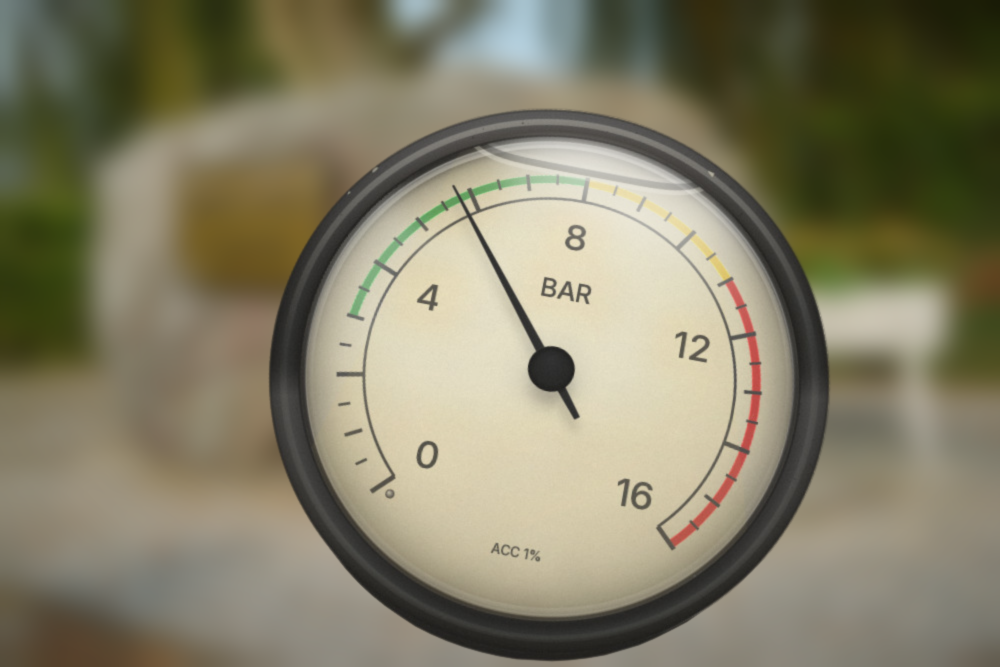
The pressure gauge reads 5.75
